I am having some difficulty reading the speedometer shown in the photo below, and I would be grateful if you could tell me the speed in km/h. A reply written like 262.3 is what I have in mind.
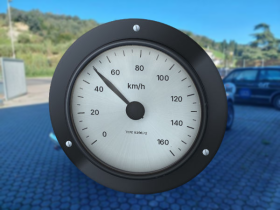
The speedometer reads 50
